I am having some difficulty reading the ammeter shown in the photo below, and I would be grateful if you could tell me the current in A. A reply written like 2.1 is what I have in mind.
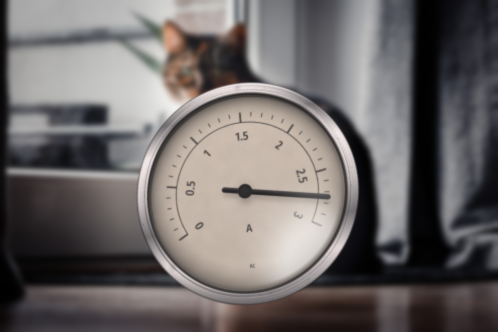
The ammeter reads 2.75
